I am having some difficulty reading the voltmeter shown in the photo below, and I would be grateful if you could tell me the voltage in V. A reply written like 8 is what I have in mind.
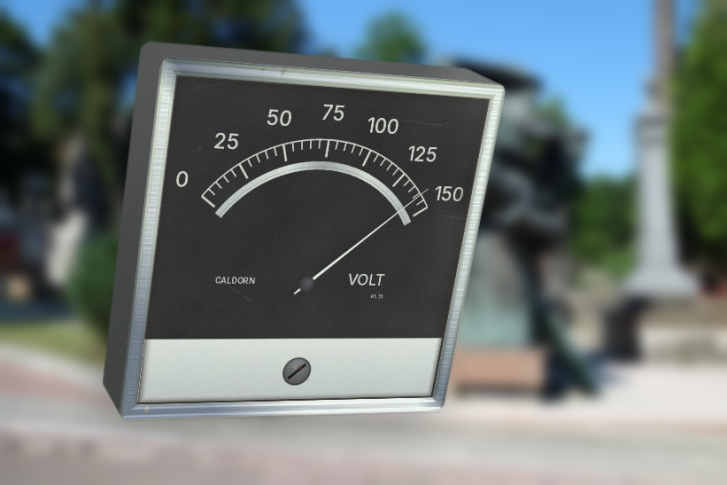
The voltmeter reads 140
